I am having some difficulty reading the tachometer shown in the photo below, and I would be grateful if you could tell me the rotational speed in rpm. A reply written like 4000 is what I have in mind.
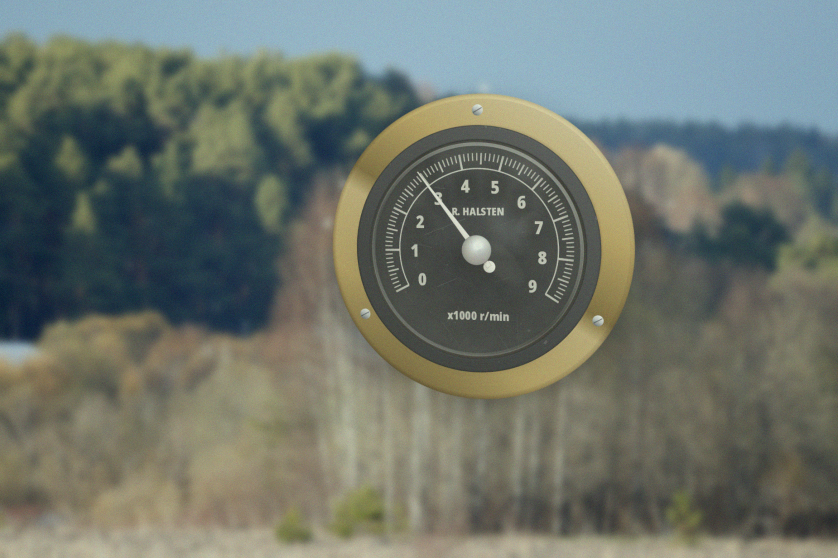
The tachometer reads 3000
